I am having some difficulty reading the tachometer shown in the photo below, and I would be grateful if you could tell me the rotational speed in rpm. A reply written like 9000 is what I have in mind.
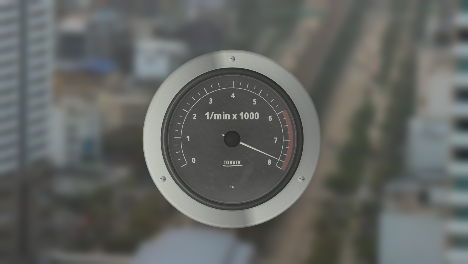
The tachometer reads 7750
